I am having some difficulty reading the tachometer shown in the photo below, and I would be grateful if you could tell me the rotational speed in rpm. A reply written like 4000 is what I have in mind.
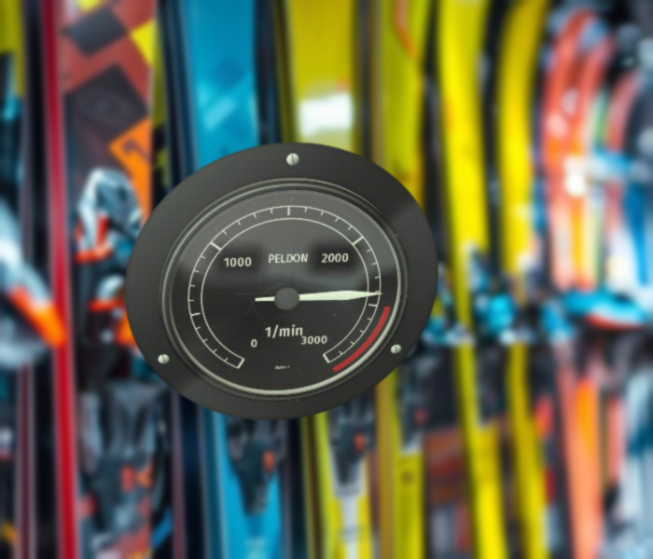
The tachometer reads 2400
